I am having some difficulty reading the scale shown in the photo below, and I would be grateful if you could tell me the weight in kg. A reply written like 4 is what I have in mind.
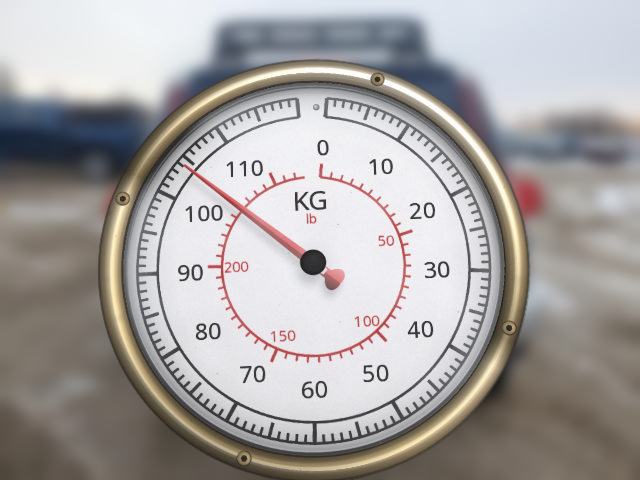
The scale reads 104
